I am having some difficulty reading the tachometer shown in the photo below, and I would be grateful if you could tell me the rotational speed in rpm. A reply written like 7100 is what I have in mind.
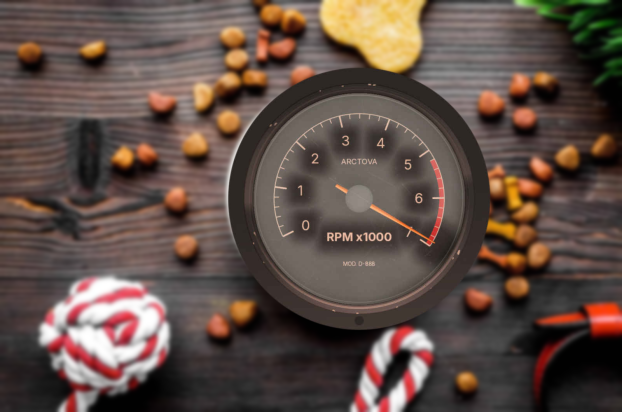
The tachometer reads 6900
